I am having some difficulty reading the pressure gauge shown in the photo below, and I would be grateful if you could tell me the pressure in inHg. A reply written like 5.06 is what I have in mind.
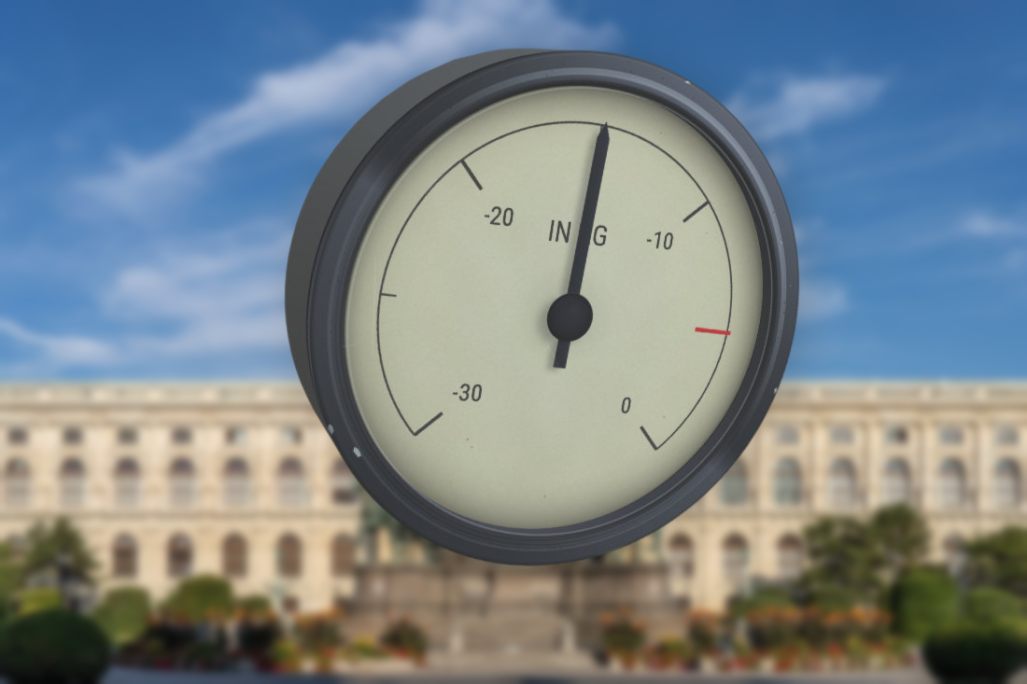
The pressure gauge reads -15
